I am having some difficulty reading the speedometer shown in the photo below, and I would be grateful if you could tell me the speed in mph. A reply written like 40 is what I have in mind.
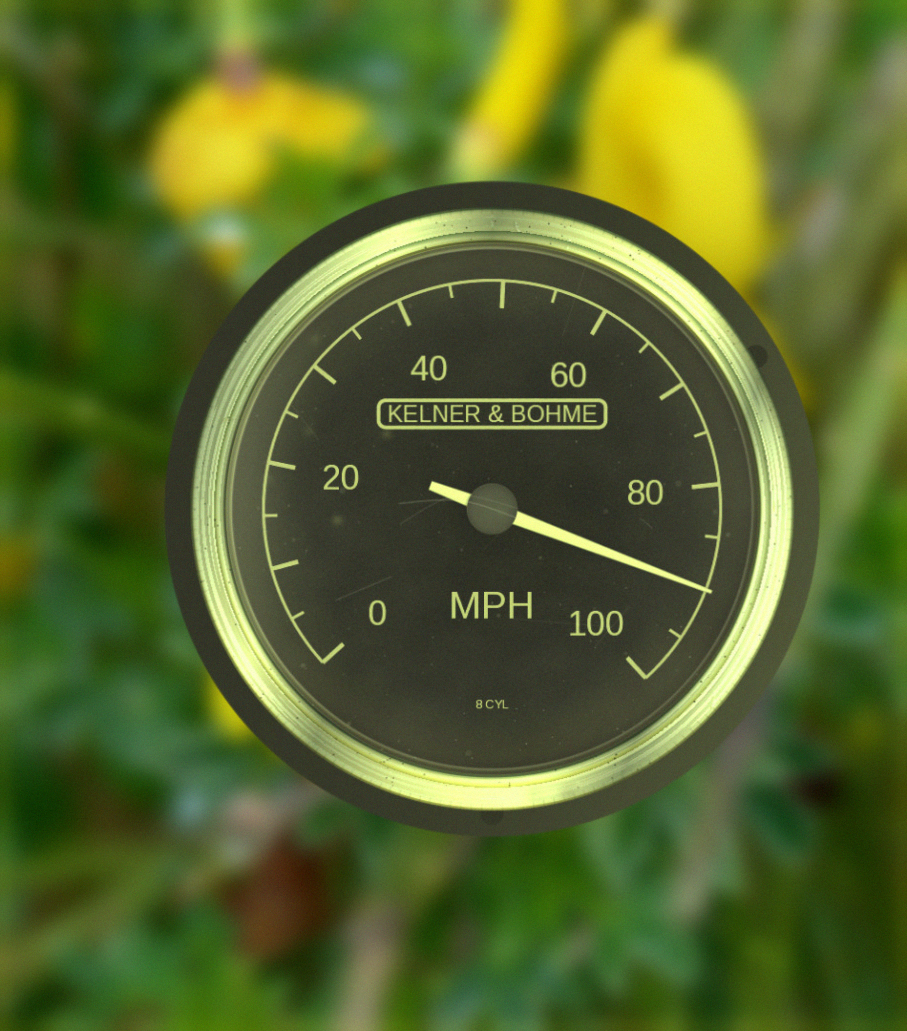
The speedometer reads 90
